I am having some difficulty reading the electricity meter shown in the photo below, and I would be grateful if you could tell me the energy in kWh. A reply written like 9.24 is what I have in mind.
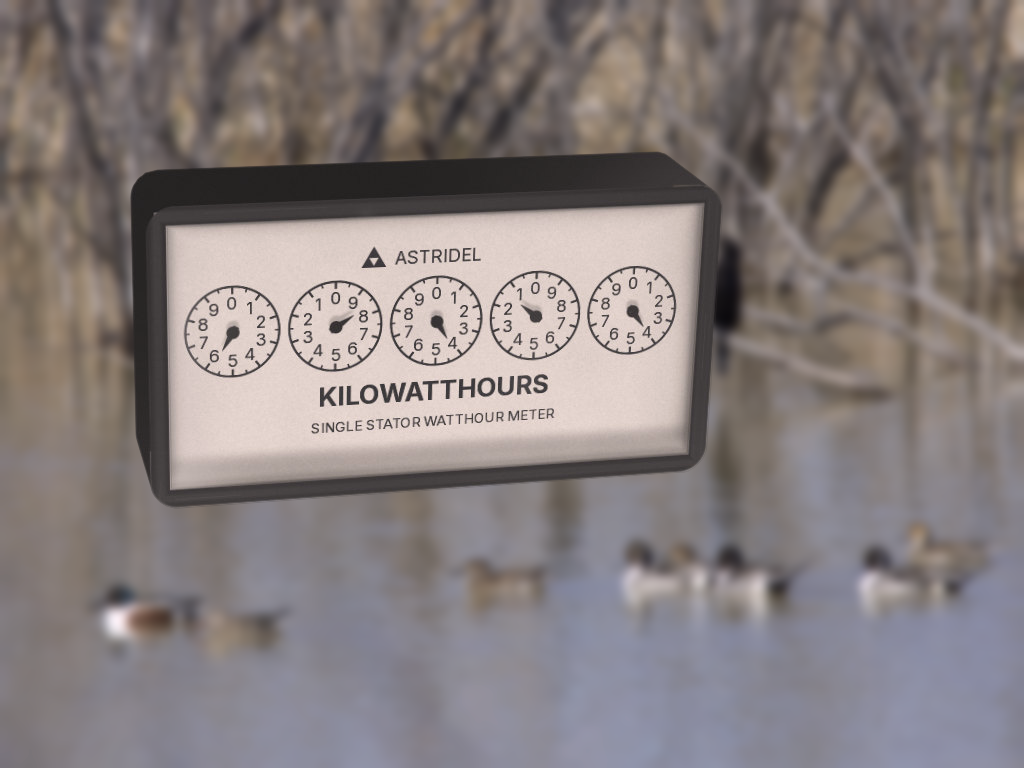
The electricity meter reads 58414
